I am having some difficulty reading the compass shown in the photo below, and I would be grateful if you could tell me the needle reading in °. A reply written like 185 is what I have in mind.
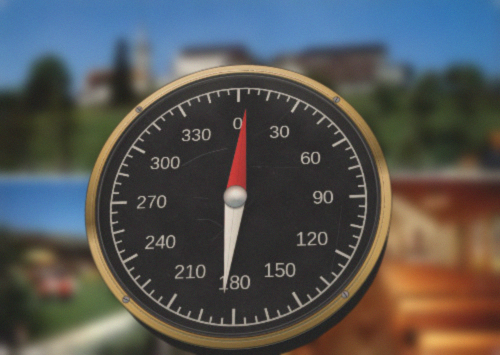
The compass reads 5
